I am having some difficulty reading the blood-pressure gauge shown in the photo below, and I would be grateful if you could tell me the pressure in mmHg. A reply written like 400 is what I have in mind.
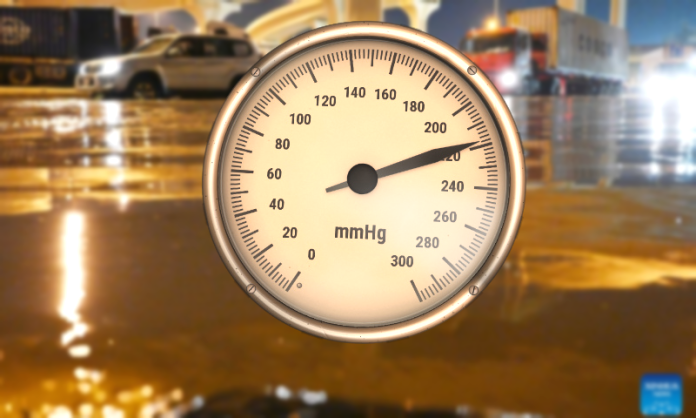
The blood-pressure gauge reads 218
